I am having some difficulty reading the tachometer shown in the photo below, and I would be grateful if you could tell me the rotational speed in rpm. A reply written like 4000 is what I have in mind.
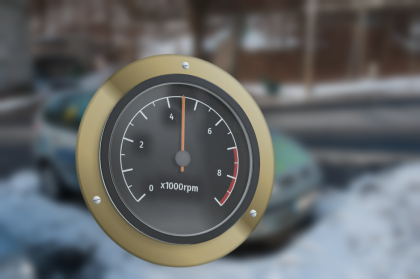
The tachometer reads 4500
